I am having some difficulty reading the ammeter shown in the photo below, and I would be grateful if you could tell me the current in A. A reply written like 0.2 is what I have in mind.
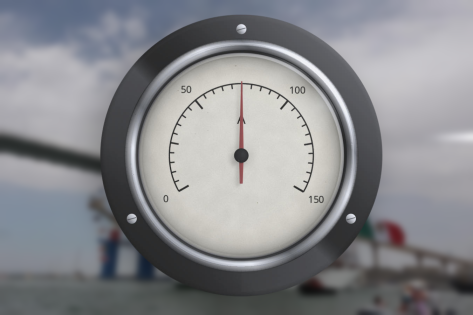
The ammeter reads 75
